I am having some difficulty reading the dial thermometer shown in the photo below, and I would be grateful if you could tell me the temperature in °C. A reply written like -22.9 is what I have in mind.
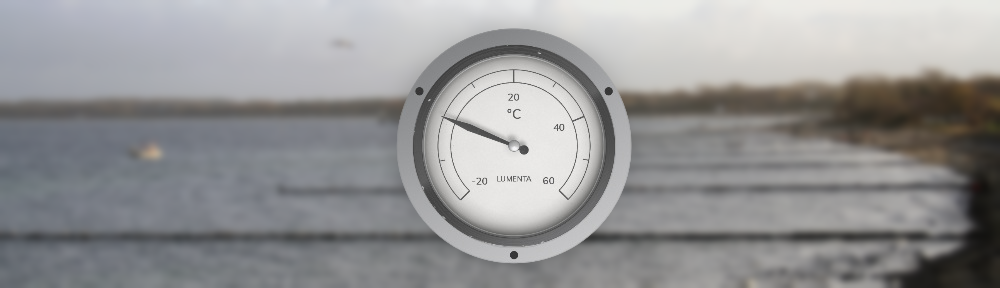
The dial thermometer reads 0
